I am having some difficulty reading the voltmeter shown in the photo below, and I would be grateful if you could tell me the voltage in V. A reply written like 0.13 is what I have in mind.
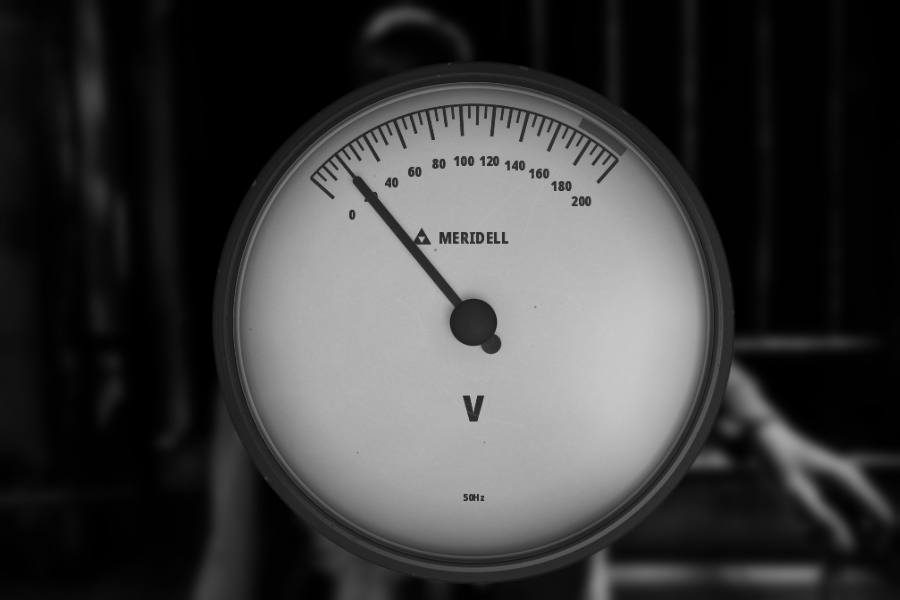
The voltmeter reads 20
